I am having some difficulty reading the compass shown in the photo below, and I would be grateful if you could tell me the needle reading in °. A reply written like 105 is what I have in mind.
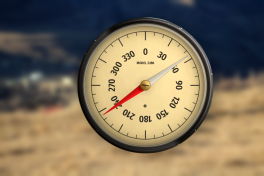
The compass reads 235
